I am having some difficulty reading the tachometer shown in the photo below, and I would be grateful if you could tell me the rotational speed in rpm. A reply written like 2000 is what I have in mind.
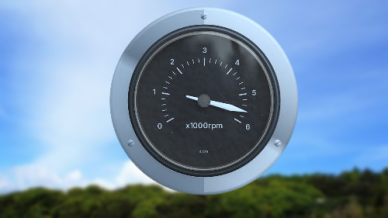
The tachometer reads 5600
